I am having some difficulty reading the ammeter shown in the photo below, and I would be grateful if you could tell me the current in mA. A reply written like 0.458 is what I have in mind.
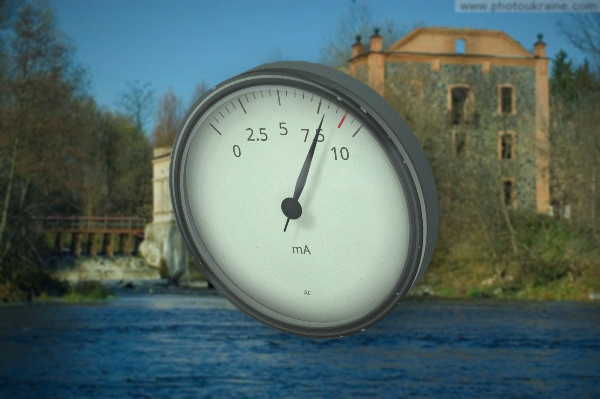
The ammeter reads 8
